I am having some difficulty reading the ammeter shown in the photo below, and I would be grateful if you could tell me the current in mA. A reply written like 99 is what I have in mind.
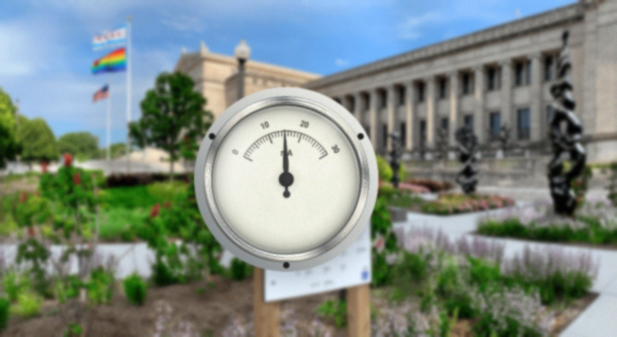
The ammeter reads 15
